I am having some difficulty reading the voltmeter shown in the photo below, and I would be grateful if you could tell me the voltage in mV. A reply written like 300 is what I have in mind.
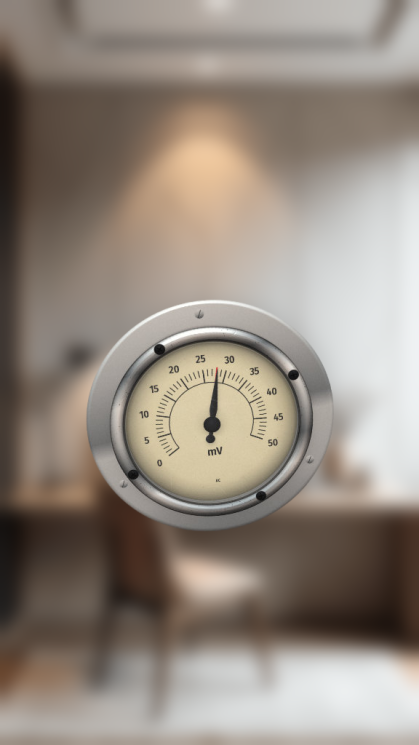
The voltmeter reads 28
